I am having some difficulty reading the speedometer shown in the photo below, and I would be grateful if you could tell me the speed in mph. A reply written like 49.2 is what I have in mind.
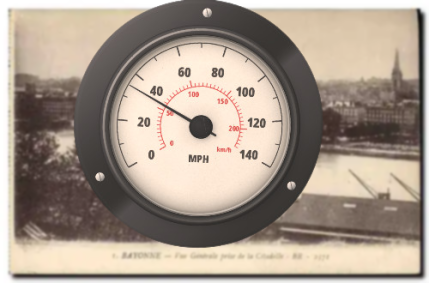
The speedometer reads 35
